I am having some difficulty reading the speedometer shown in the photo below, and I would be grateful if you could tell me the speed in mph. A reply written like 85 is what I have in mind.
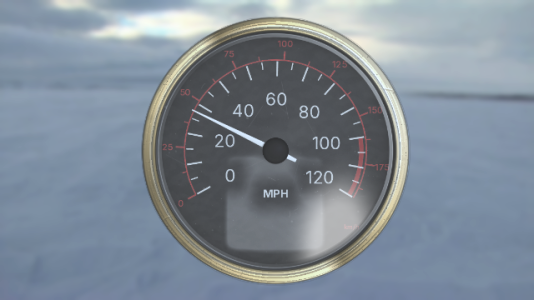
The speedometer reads 27.5
